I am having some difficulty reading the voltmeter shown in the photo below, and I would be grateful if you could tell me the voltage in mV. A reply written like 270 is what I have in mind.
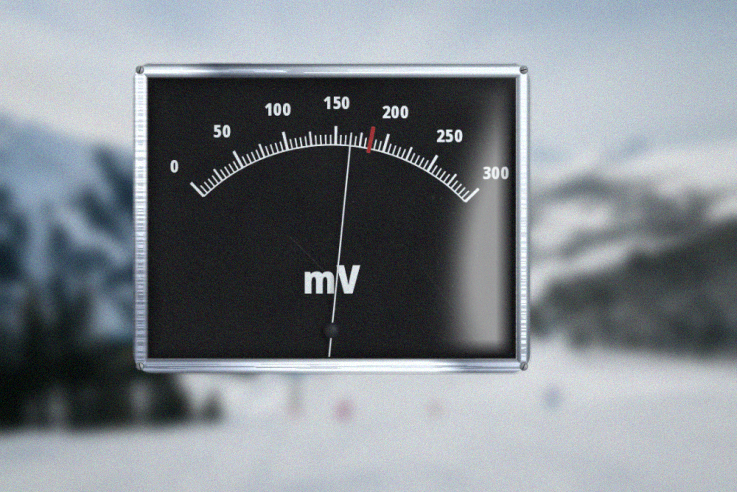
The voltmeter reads 165
